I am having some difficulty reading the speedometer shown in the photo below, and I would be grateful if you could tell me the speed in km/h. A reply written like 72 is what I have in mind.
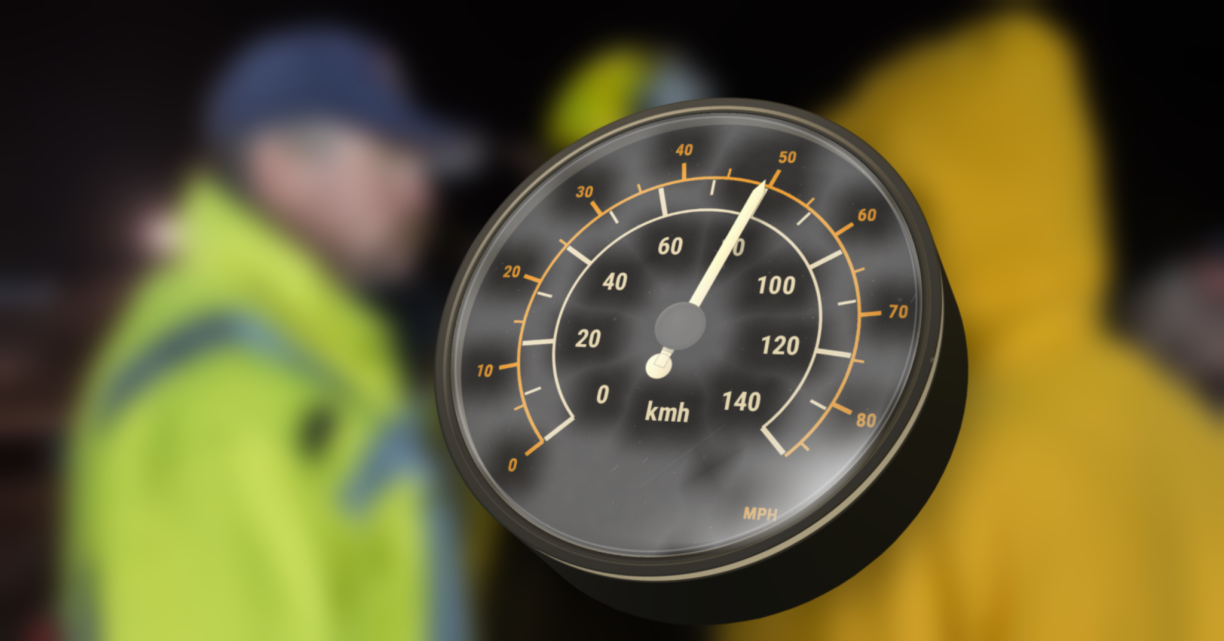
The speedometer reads 80
